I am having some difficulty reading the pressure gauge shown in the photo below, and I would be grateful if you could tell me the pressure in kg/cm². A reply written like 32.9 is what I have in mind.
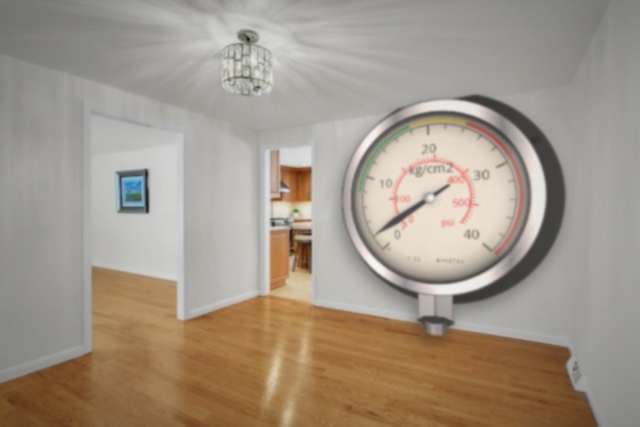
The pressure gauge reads 2
